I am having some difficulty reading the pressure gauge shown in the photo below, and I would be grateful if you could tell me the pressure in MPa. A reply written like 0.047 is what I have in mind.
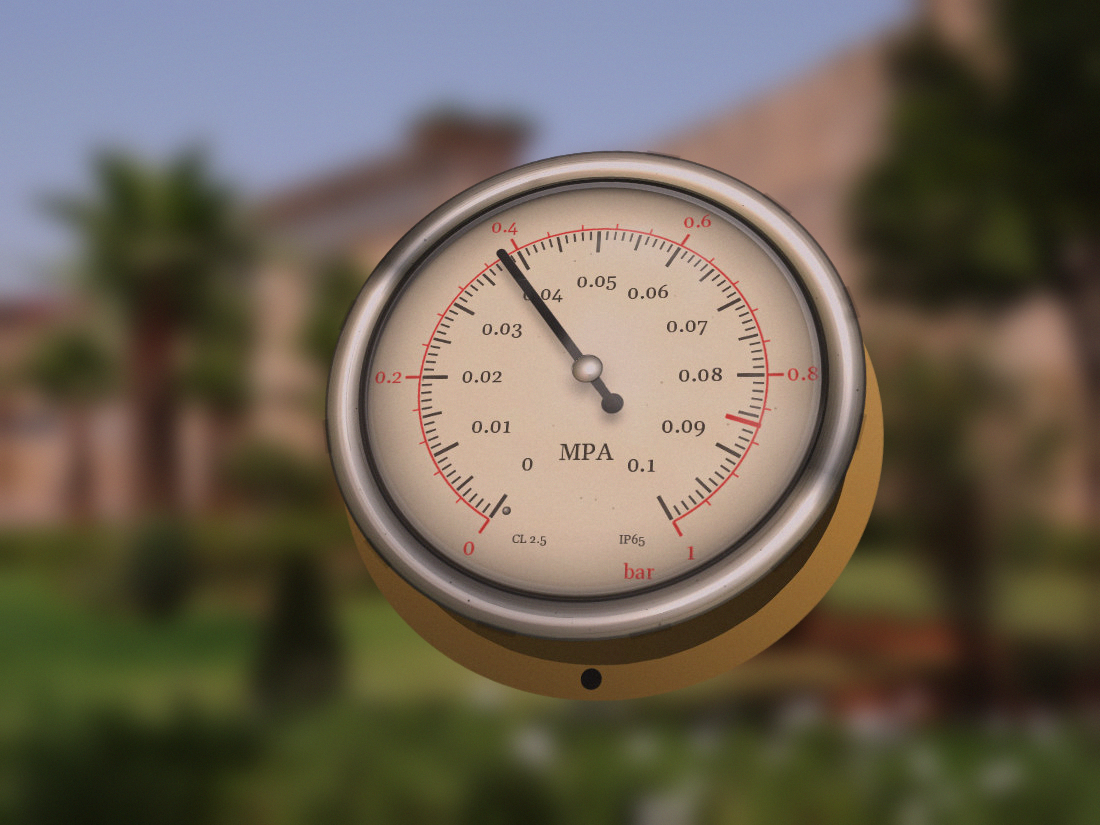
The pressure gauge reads 0.038
